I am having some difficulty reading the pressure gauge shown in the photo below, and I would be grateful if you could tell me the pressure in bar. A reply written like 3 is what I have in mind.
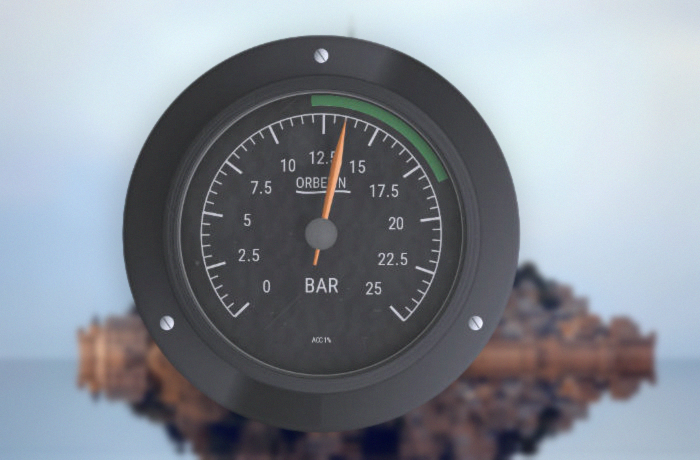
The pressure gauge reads 13.5
